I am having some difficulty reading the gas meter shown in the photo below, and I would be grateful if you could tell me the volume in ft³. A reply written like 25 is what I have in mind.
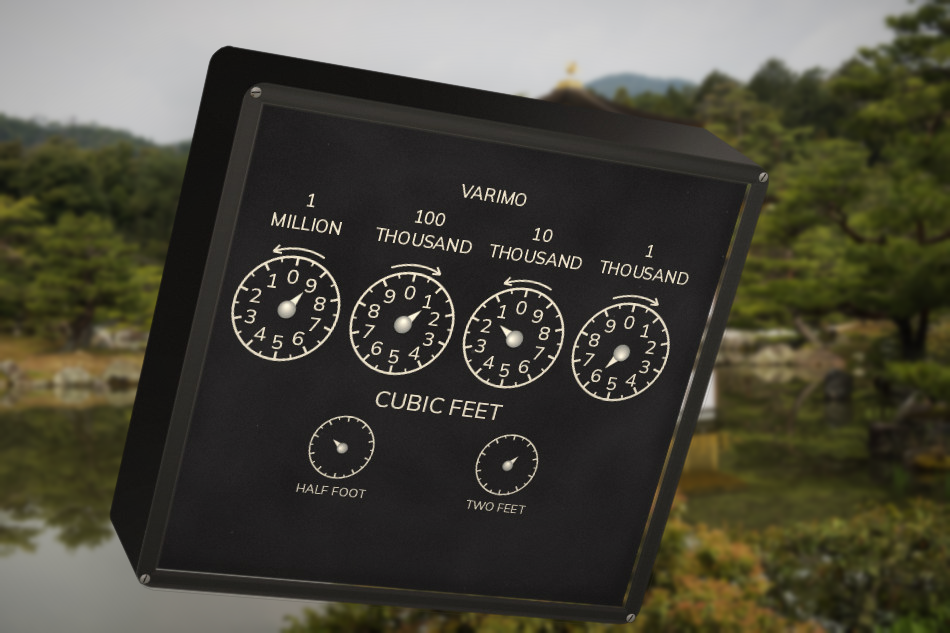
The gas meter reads 911600
